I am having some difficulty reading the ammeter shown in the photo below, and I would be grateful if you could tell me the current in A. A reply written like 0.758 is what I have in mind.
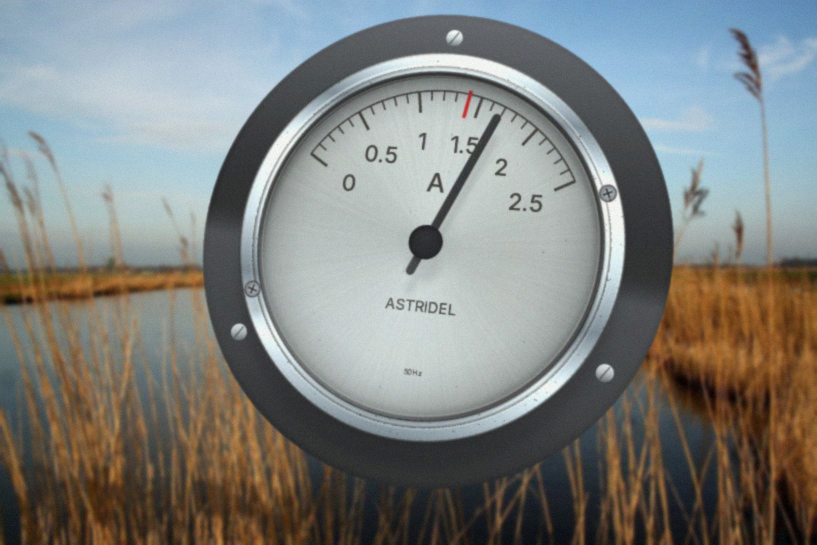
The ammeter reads 1.7
